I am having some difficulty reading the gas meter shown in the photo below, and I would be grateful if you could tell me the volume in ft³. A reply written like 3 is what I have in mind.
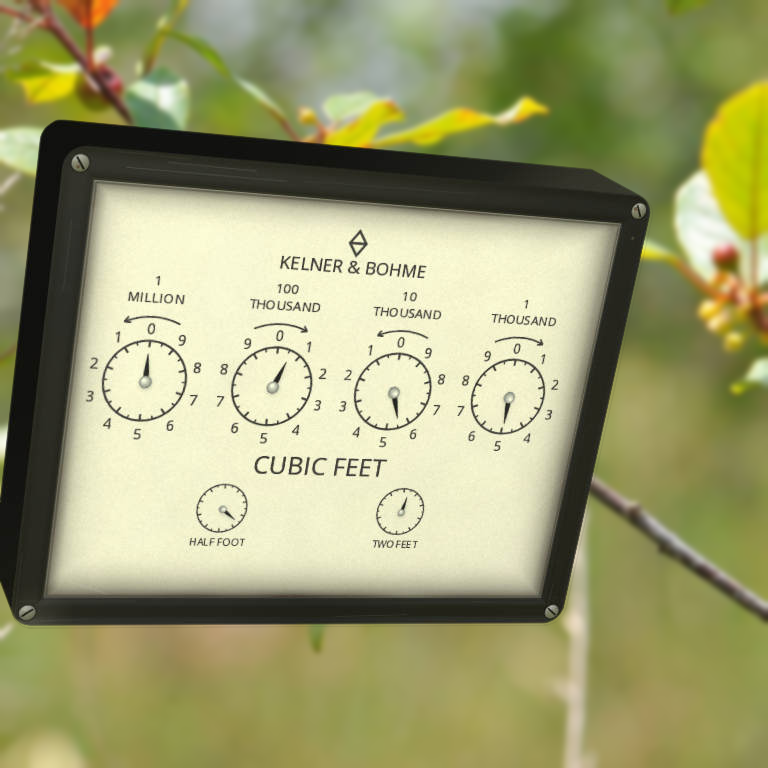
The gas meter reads 5500
